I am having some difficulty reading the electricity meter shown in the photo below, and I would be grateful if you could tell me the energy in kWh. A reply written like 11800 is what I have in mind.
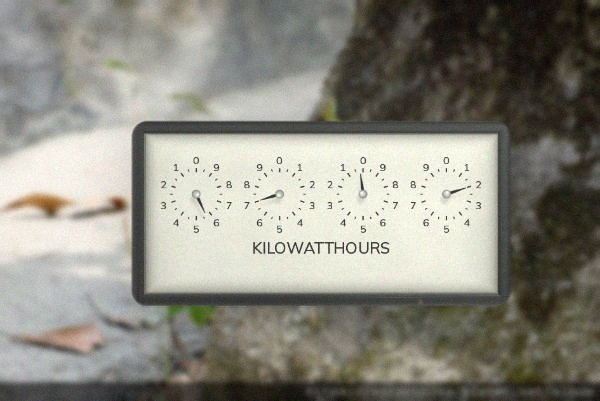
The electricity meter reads 5702
